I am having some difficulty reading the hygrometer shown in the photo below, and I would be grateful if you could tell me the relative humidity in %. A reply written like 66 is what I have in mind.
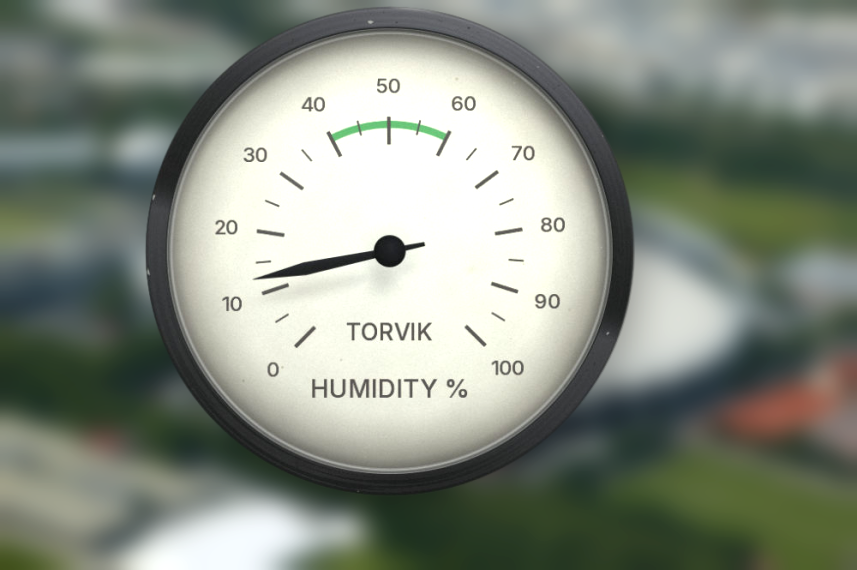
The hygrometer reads 12.5
